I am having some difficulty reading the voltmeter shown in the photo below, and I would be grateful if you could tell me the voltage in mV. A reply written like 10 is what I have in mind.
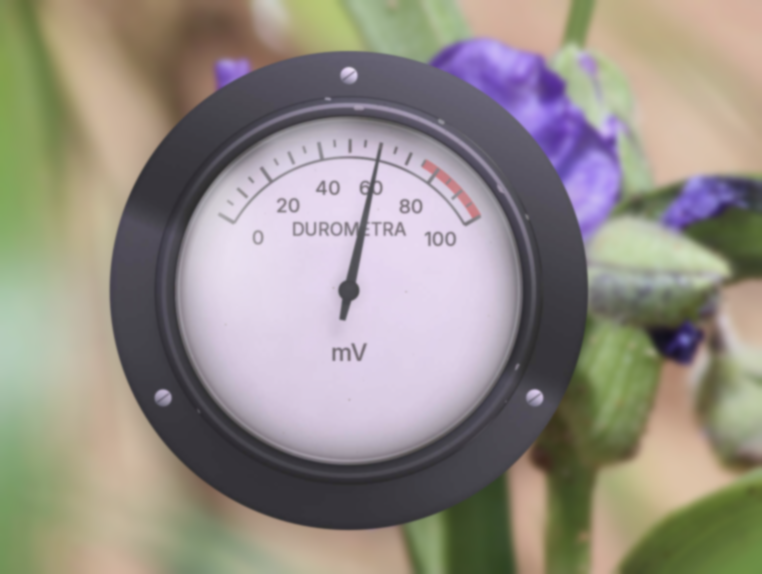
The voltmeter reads 60
